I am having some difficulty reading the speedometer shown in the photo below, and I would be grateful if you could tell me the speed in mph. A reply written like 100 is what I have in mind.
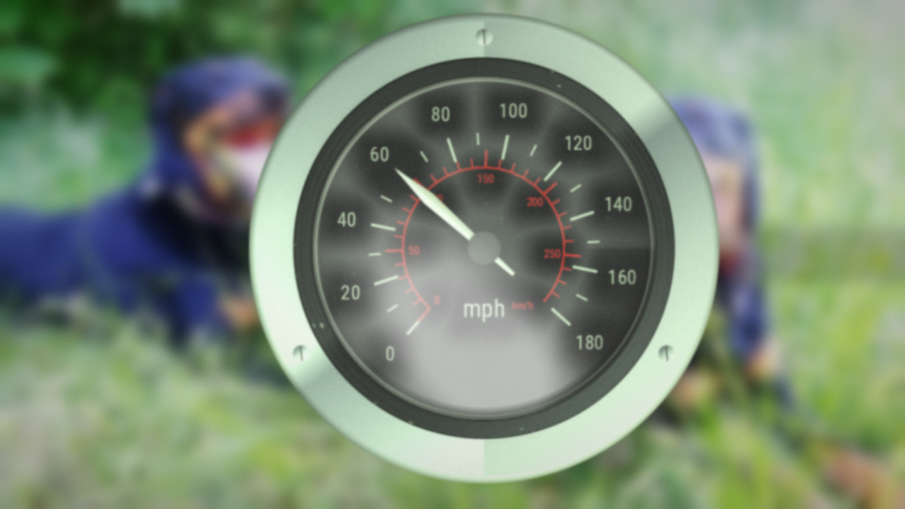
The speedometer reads 60
